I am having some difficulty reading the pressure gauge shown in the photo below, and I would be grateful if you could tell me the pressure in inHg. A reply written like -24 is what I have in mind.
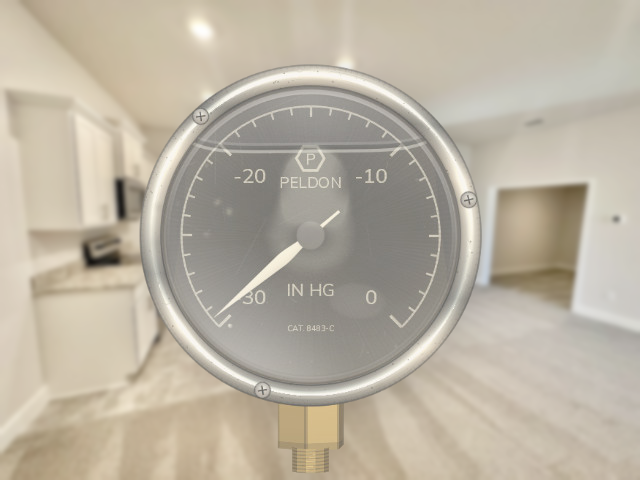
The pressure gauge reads -29.5
